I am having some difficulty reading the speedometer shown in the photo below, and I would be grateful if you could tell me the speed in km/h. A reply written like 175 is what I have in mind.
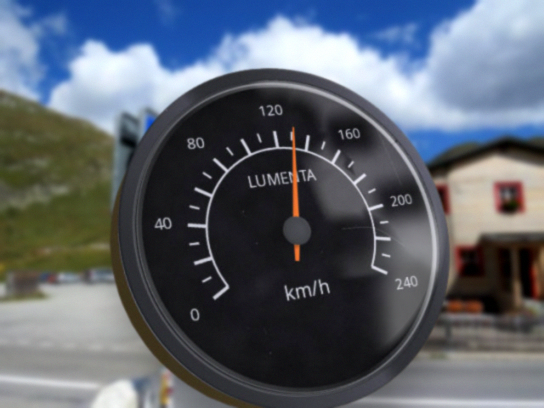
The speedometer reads 130
